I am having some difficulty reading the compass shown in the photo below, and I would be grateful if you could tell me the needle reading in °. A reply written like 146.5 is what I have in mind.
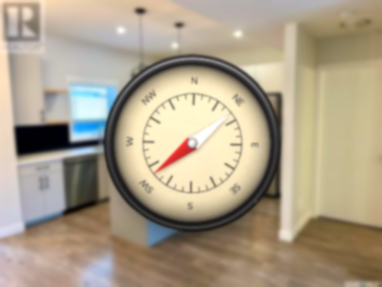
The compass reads 230
